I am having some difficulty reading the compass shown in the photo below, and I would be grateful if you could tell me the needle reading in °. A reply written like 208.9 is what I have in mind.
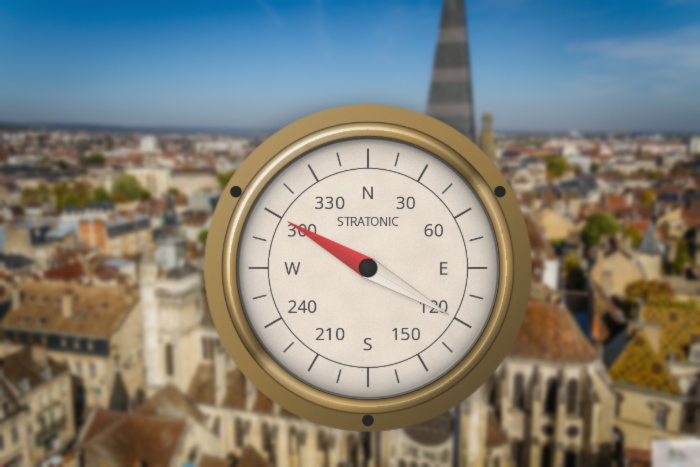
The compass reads 300
